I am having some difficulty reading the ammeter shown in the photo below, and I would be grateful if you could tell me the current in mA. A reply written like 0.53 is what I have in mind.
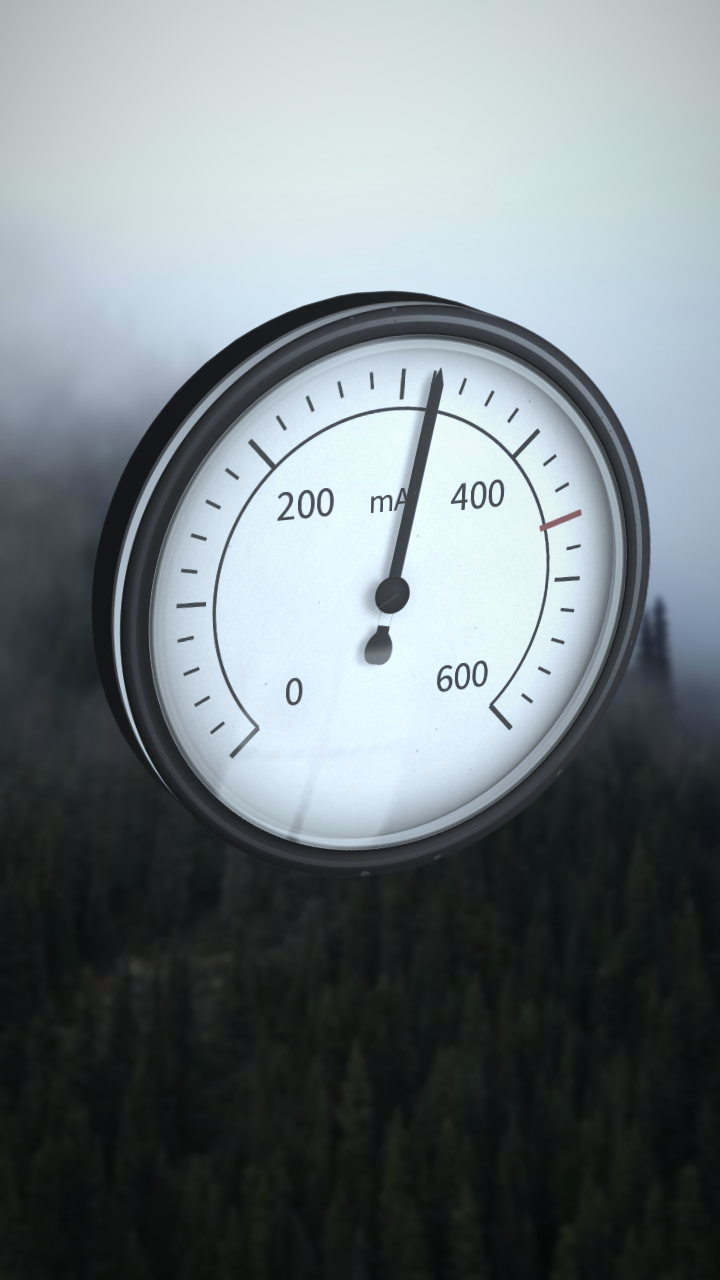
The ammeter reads 320
